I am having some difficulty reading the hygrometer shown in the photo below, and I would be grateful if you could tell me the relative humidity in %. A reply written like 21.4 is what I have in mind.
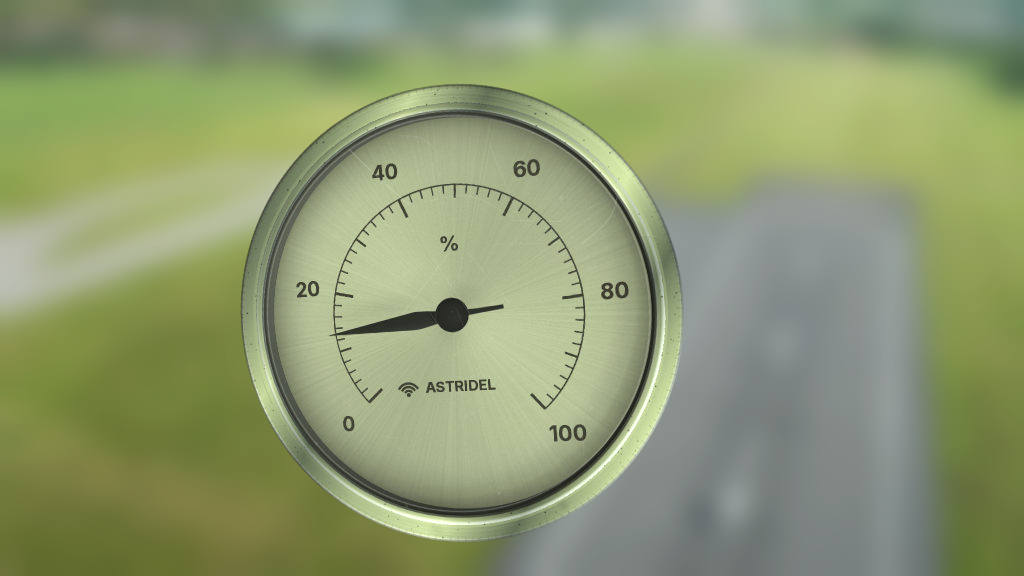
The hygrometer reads 13
